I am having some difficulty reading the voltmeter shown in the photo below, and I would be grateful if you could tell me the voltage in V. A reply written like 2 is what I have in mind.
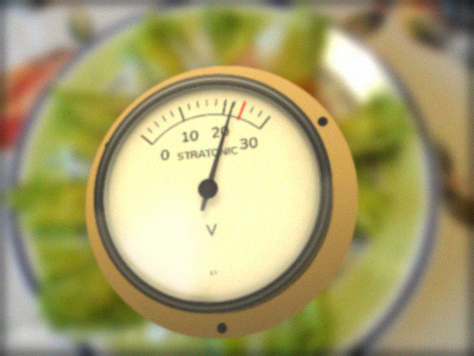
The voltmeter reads 22
